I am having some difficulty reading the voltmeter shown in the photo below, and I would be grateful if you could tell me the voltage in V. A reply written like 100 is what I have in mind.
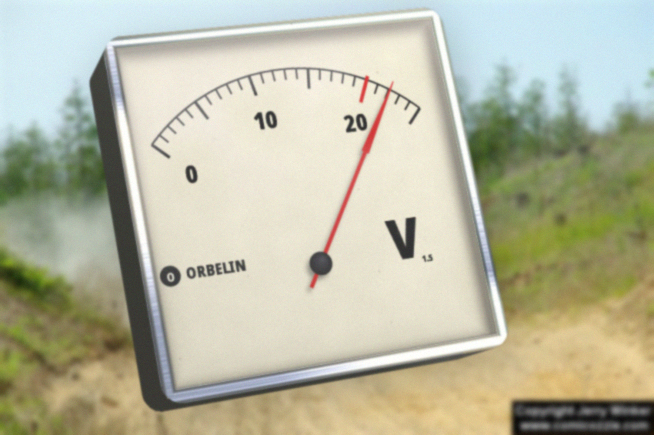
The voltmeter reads 22
